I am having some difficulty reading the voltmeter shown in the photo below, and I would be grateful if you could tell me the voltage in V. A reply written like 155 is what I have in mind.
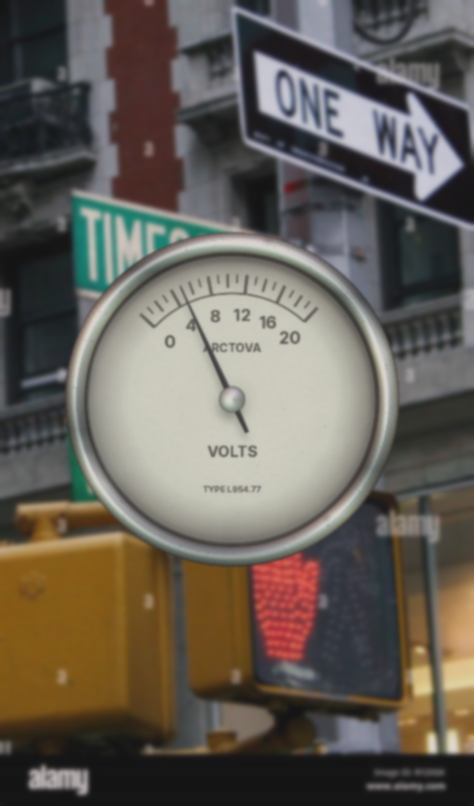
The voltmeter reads 5
